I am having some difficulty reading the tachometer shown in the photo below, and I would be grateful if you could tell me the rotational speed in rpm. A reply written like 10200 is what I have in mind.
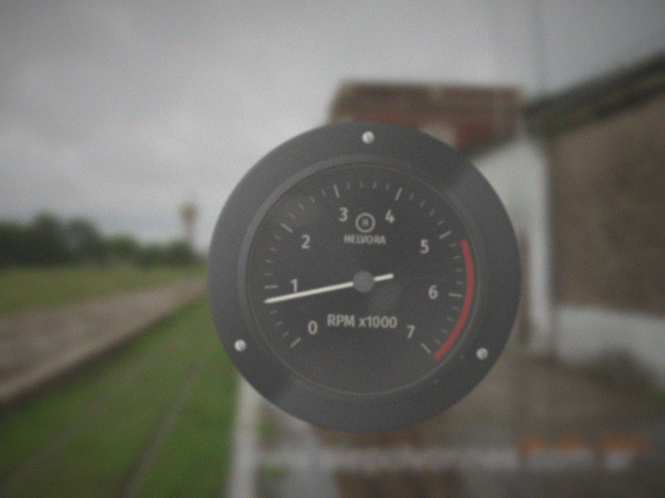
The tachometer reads 800
